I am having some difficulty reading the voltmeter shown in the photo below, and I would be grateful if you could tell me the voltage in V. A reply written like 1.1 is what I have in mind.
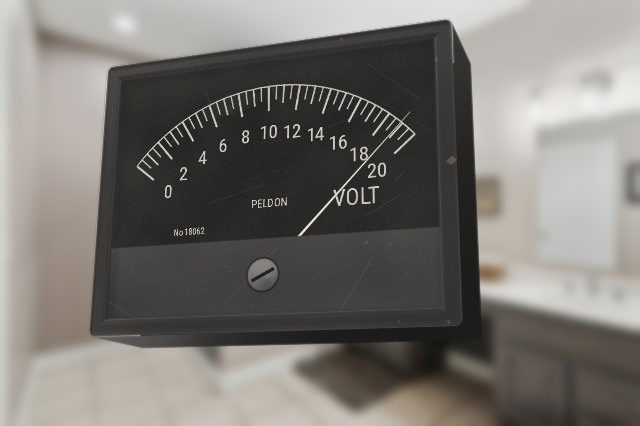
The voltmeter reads 19
